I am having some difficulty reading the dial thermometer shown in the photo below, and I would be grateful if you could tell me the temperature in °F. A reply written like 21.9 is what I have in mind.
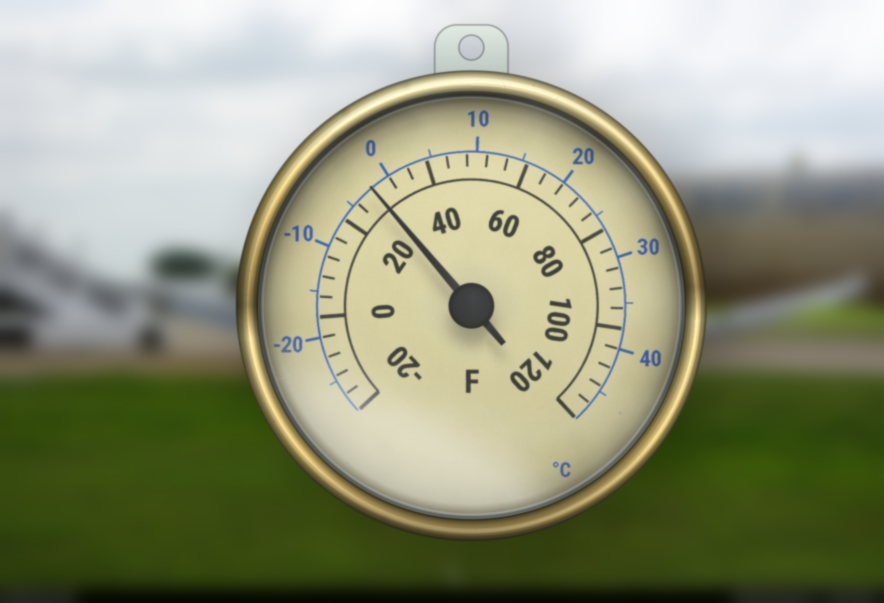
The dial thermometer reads 28
